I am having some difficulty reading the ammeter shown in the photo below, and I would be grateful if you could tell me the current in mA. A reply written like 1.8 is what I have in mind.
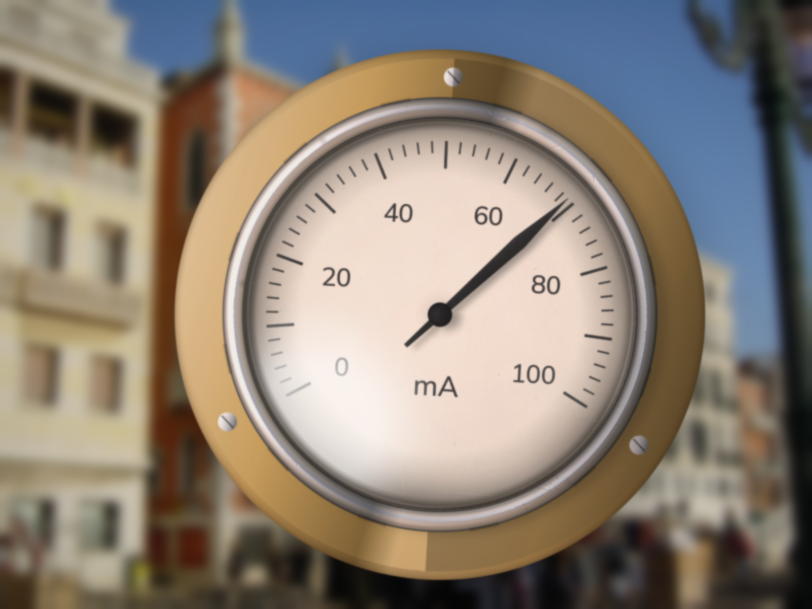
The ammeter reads 69
